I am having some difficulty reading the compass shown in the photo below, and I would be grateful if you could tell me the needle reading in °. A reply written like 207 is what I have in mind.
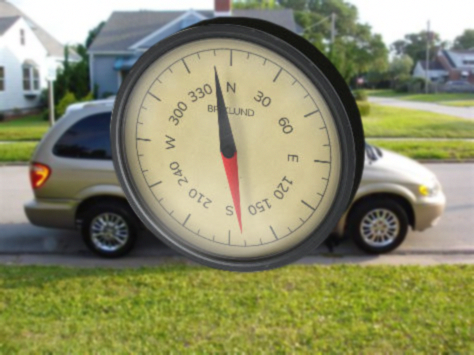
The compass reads 170
